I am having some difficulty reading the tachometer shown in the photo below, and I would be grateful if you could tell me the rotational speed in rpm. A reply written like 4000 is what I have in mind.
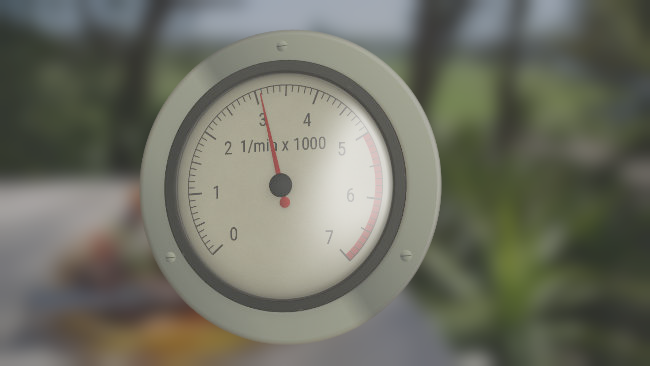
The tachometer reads 3100
